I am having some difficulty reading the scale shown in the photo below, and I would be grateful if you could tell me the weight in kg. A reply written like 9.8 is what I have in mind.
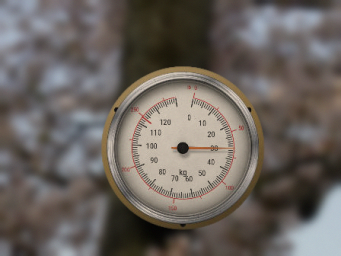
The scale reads 30
